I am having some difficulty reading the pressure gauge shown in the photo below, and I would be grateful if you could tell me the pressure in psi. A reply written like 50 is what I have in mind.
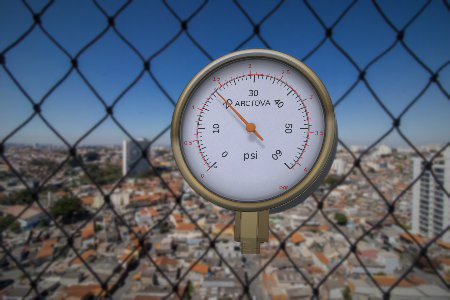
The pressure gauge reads 20
